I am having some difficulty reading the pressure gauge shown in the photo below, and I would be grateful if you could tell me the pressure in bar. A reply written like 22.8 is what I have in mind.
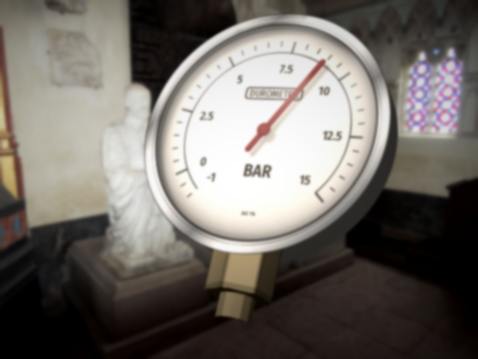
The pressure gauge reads 9
